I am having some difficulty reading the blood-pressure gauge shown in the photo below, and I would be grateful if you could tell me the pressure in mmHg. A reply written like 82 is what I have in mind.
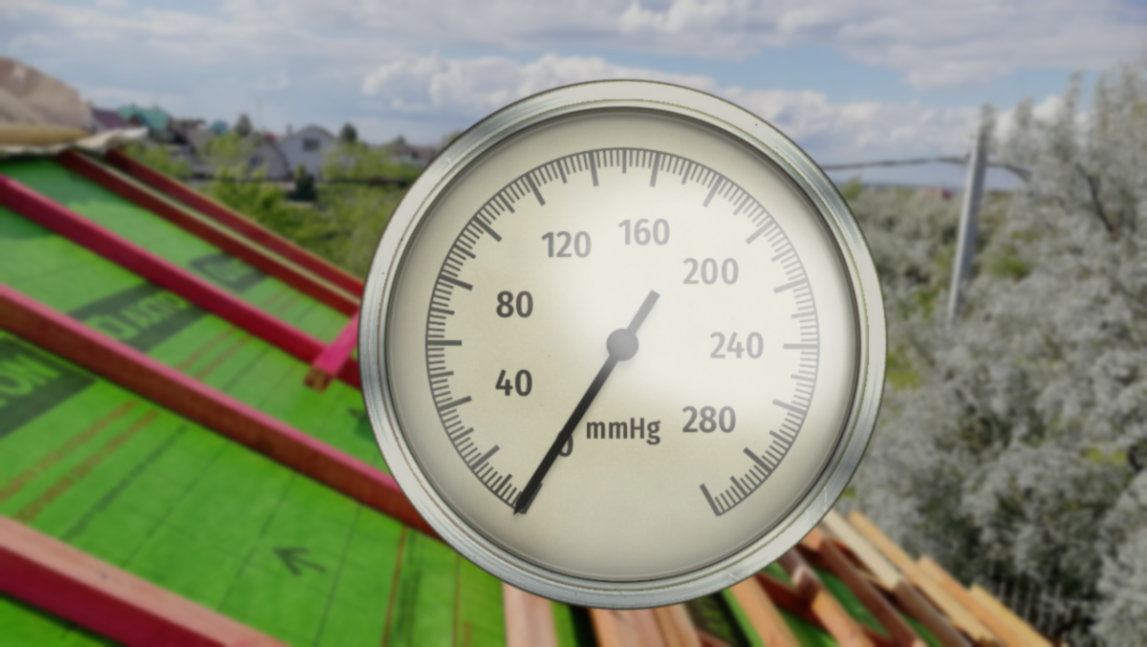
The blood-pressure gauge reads 2
